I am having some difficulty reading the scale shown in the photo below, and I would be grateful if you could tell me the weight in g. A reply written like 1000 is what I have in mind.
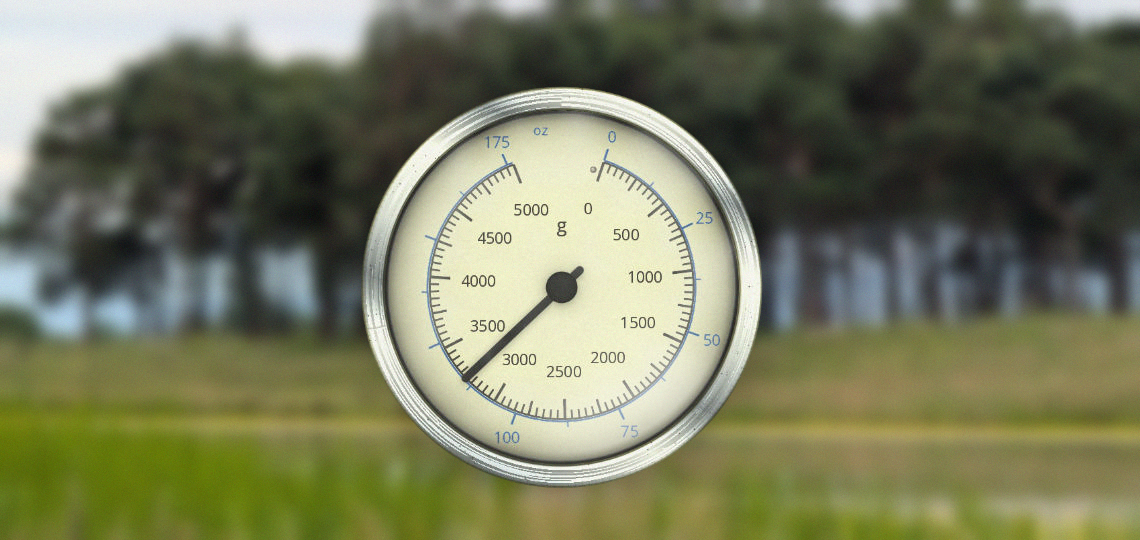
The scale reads 3250
